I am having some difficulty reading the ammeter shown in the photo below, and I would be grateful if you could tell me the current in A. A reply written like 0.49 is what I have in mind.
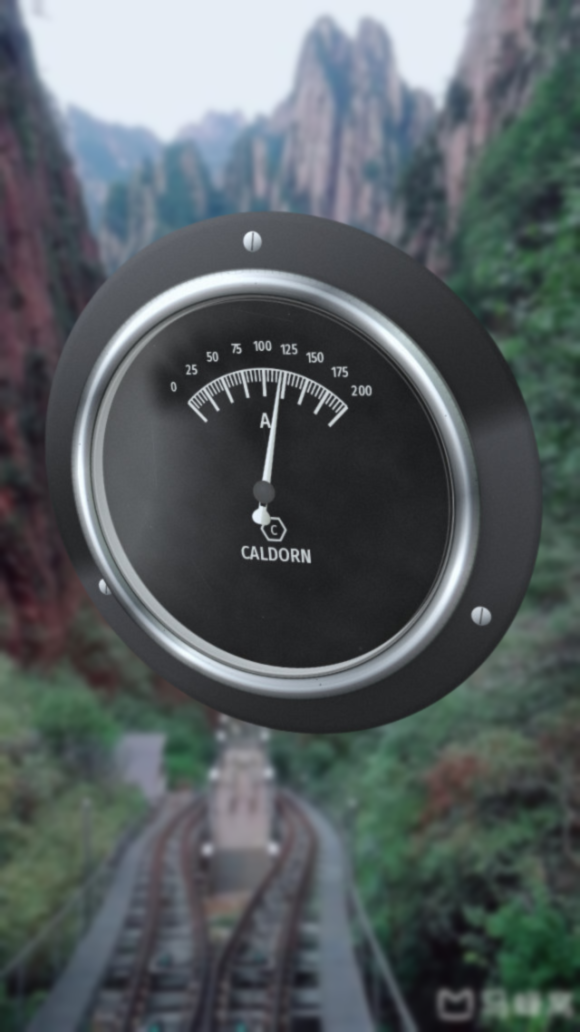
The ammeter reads 125
